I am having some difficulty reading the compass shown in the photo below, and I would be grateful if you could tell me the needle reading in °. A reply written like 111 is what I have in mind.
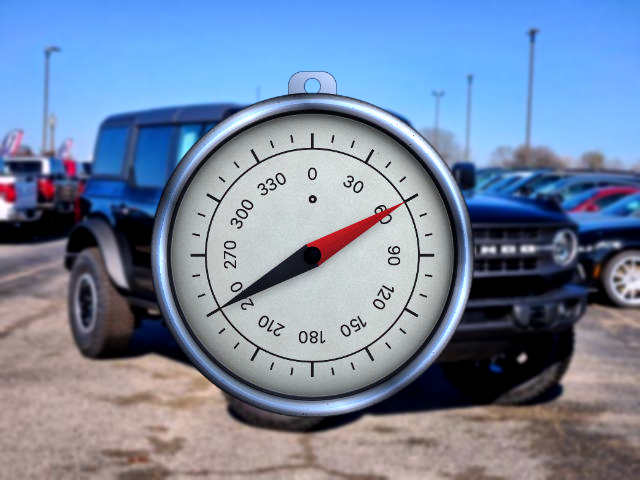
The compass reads 60
